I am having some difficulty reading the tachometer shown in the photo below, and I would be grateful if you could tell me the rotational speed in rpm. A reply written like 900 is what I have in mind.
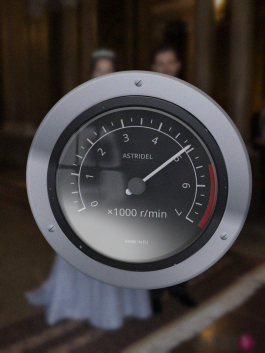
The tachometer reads 4875
